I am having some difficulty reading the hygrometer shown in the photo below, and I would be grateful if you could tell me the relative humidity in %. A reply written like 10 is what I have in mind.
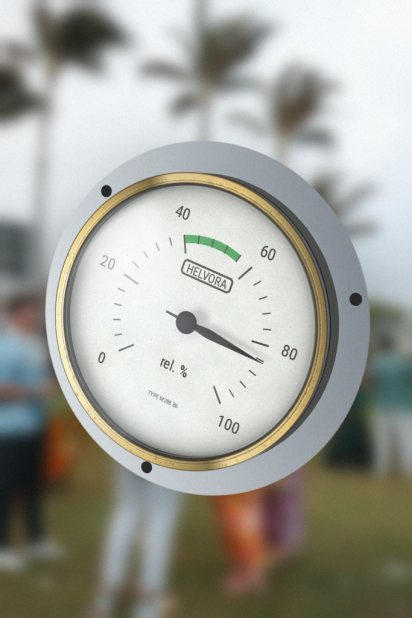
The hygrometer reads 84
